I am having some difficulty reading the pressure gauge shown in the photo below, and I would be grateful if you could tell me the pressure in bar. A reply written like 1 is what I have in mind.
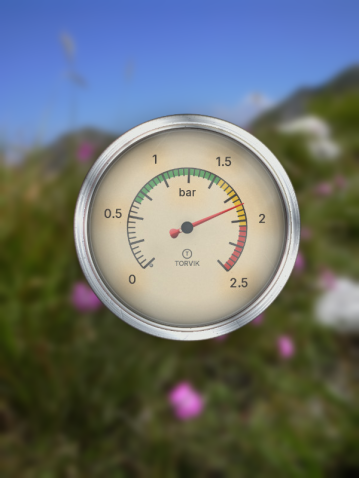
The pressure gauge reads 1.85
